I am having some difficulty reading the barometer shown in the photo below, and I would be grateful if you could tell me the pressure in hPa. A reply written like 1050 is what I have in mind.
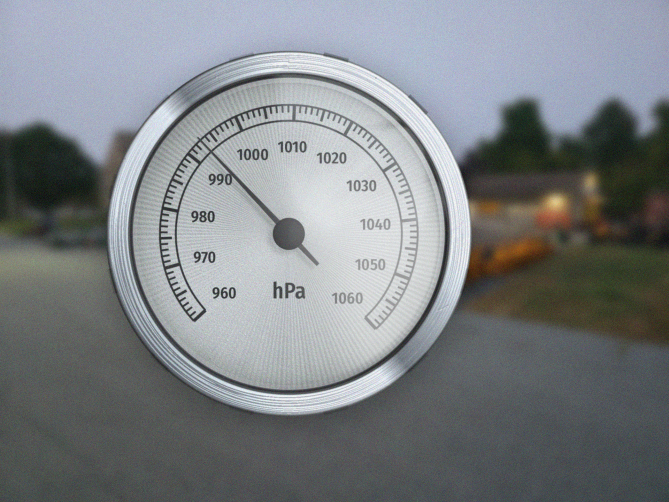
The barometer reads 993
